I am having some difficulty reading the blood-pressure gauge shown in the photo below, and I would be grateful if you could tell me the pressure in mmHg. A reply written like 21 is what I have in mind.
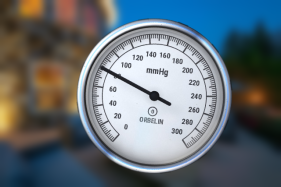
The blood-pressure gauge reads 80
